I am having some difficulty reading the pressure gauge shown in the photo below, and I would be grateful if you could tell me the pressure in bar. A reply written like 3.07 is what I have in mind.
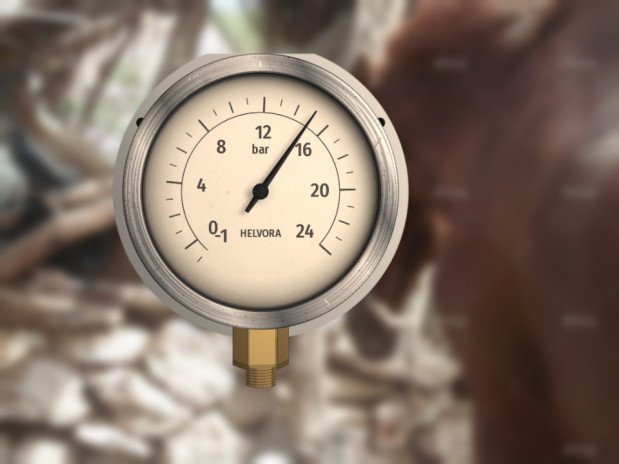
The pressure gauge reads 15
